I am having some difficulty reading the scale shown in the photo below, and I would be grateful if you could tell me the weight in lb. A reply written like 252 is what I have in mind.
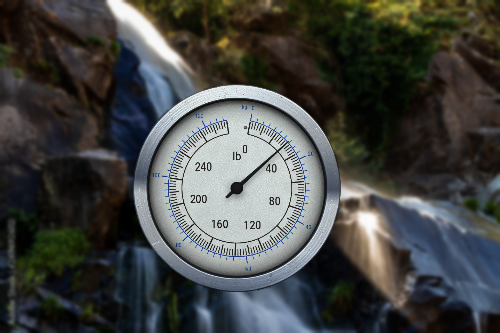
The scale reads 30
